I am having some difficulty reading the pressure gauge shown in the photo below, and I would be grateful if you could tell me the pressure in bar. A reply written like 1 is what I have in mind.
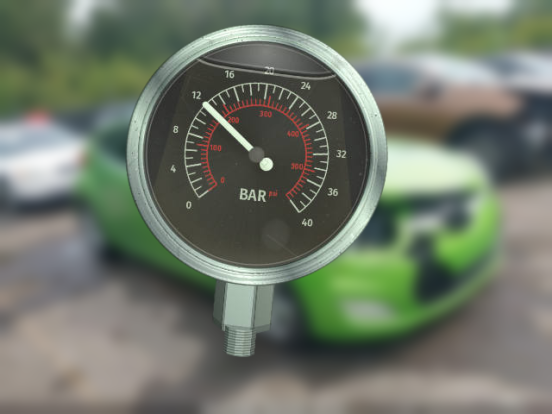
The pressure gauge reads 12
